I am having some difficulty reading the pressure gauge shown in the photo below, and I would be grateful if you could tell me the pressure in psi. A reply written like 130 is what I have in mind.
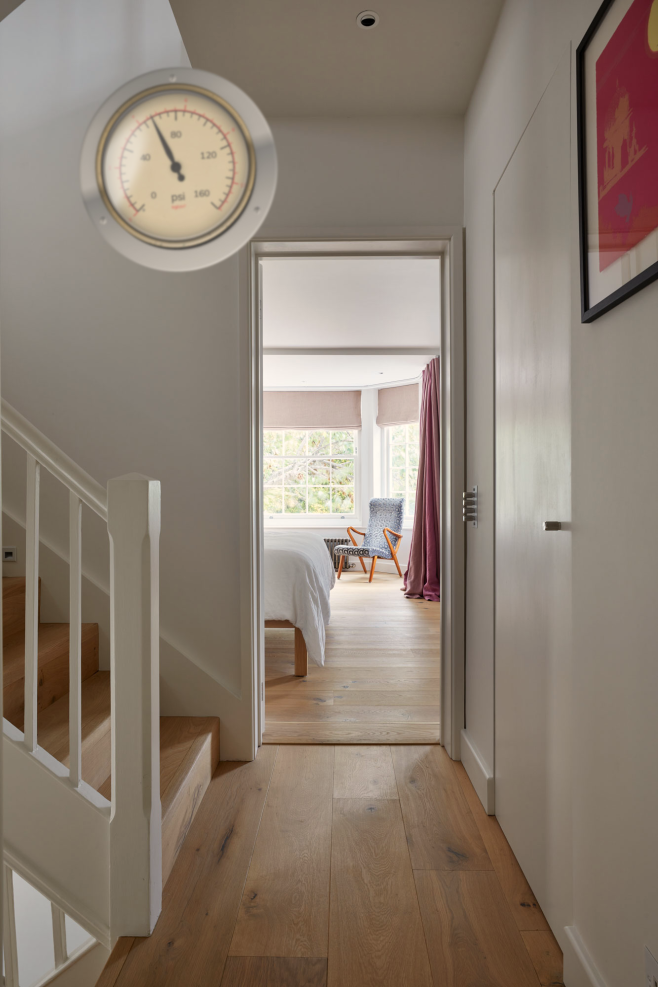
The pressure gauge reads 65
